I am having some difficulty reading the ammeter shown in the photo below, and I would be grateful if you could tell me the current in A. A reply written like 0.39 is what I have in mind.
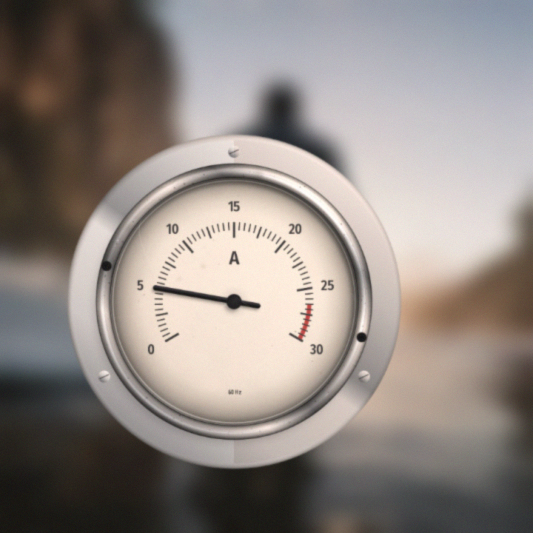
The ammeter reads 5
